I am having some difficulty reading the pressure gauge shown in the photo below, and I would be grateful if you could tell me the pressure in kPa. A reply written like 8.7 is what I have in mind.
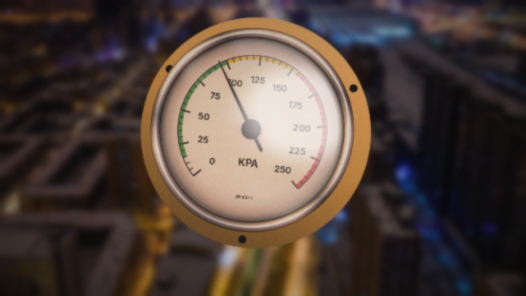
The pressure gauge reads 95
